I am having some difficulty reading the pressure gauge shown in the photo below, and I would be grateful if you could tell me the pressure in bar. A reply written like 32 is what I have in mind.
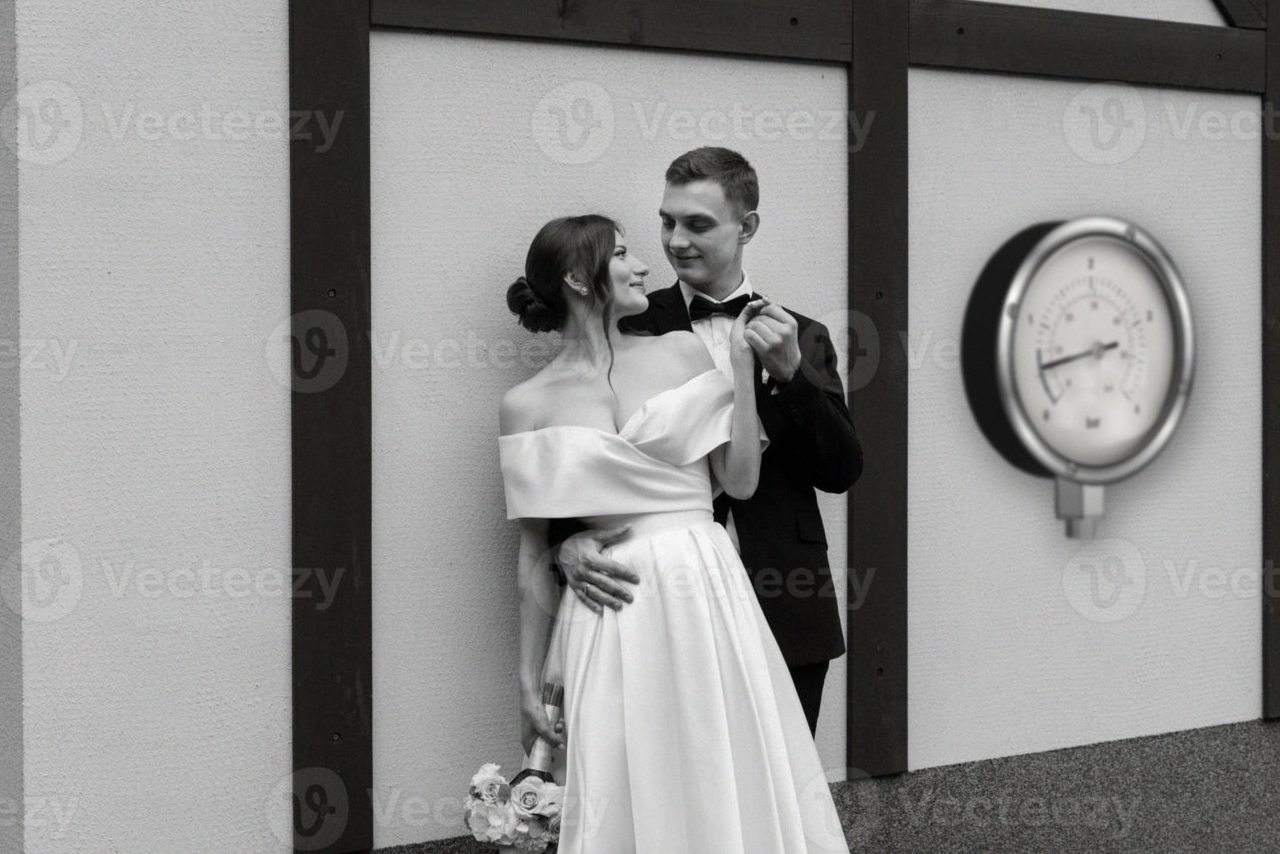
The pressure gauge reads 0.5
